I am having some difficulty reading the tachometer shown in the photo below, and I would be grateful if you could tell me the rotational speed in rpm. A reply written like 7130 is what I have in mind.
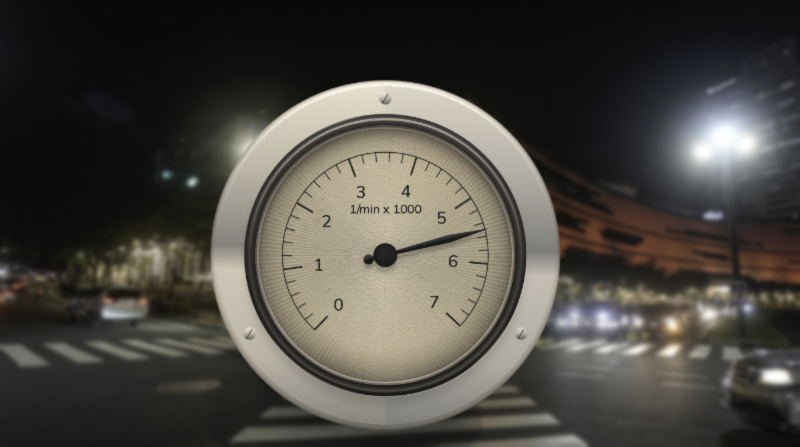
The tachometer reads 5500
